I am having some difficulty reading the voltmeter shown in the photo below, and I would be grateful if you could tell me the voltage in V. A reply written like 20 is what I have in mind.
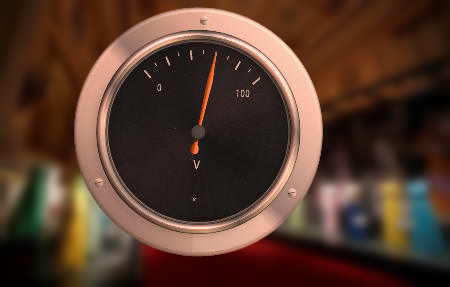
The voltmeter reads 60
